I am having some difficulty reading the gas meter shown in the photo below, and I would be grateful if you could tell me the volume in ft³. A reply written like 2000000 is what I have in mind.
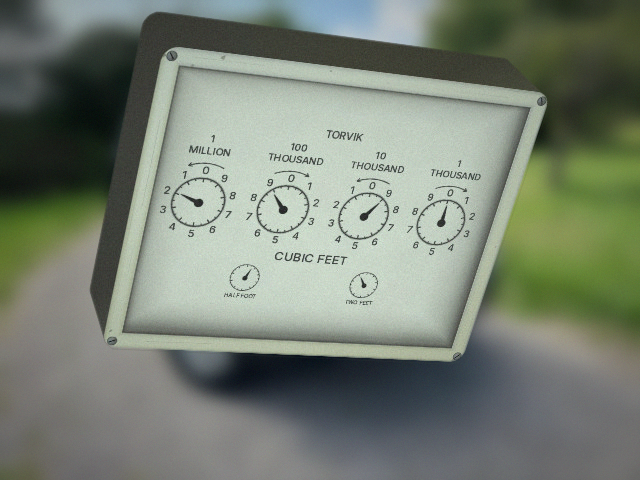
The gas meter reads 189000
